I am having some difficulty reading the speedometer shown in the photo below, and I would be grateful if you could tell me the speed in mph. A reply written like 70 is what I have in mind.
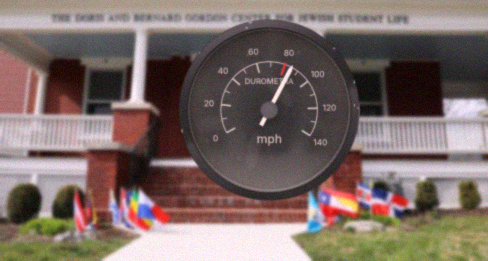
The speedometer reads 85
